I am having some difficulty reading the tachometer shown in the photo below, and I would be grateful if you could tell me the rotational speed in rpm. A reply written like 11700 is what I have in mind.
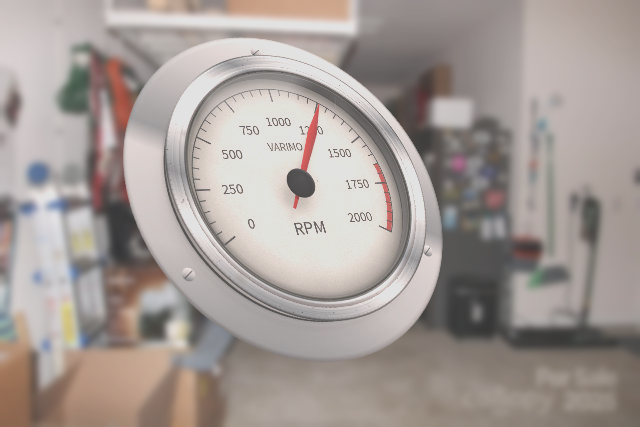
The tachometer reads 1250
